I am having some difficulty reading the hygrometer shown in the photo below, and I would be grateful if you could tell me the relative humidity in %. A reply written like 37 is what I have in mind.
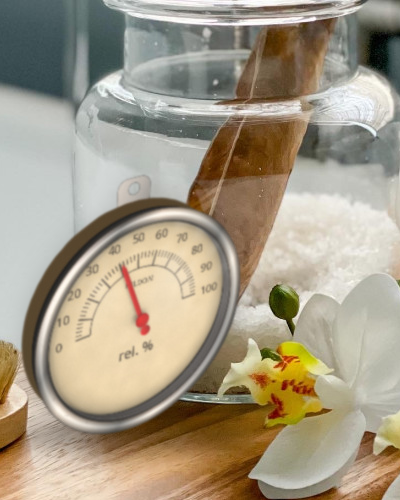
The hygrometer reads 40
